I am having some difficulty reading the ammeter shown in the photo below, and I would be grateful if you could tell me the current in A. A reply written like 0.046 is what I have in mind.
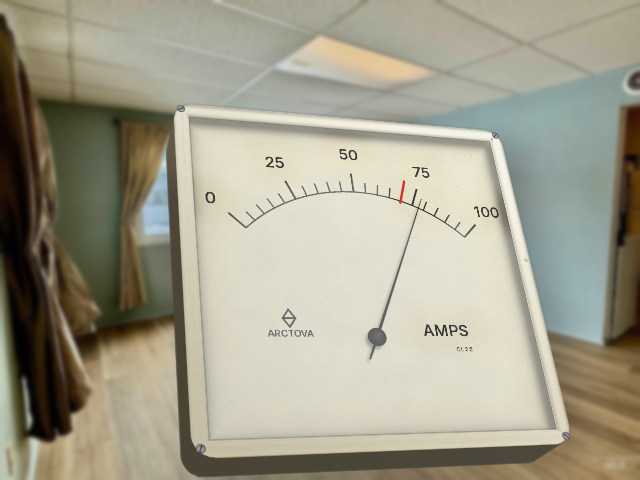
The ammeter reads 77.5
